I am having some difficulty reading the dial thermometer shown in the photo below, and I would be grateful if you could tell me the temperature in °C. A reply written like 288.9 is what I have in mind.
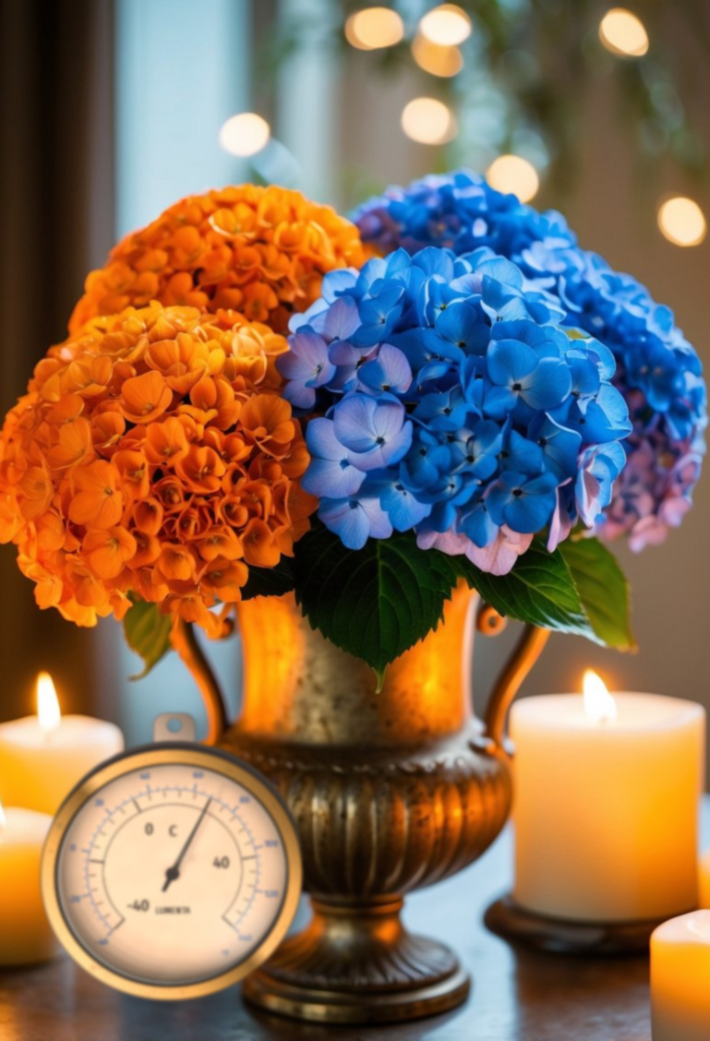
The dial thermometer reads 20
